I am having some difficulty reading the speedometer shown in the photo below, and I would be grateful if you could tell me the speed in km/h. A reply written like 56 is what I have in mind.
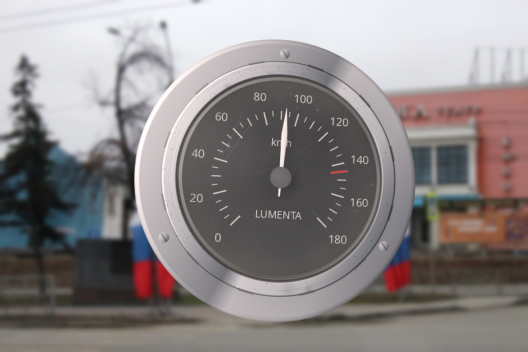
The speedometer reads 92.5
